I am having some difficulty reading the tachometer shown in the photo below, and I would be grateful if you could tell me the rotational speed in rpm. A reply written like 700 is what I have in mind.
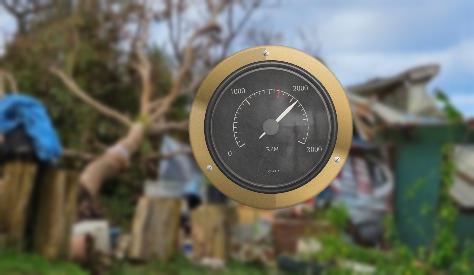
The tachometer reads 2100
